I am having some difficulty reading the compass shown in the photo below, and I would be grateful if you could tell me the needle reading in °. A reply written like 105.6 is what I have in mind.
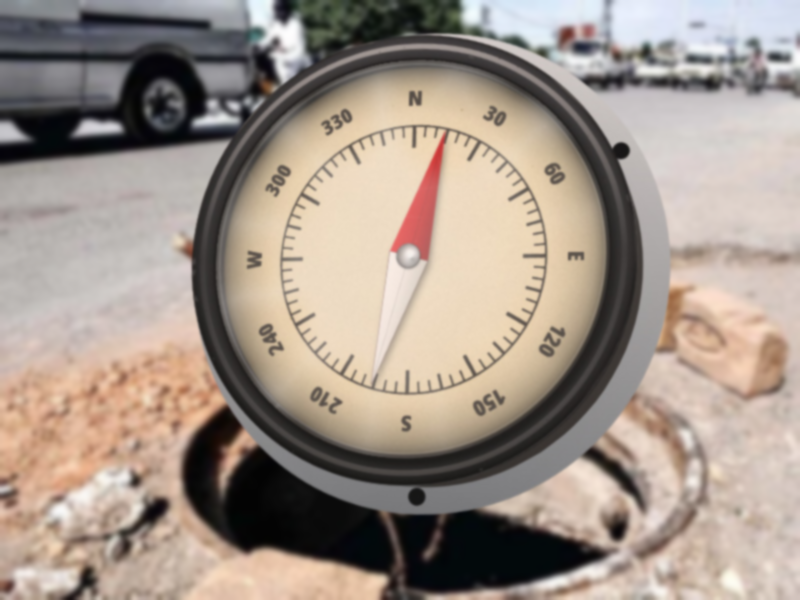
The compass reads 15
